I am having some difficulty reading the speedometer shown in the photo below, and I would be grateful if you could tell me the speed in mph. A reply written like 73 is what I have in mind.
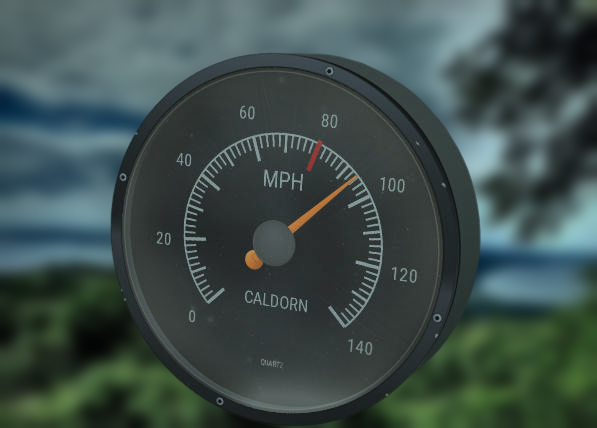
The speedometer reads 94
